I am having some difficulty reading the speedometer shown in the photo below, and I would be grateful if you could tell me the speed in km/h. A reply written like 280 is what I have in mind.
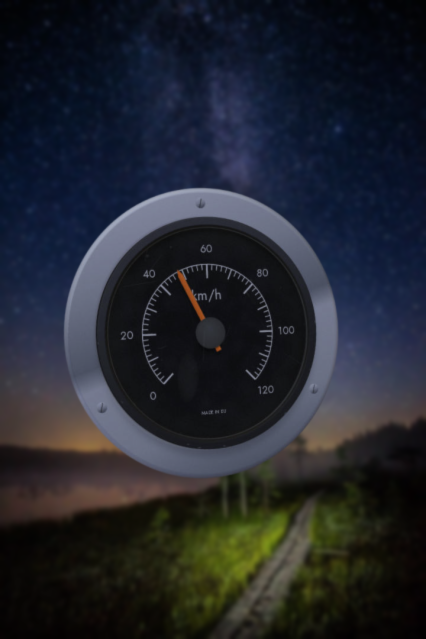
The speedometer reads 48
